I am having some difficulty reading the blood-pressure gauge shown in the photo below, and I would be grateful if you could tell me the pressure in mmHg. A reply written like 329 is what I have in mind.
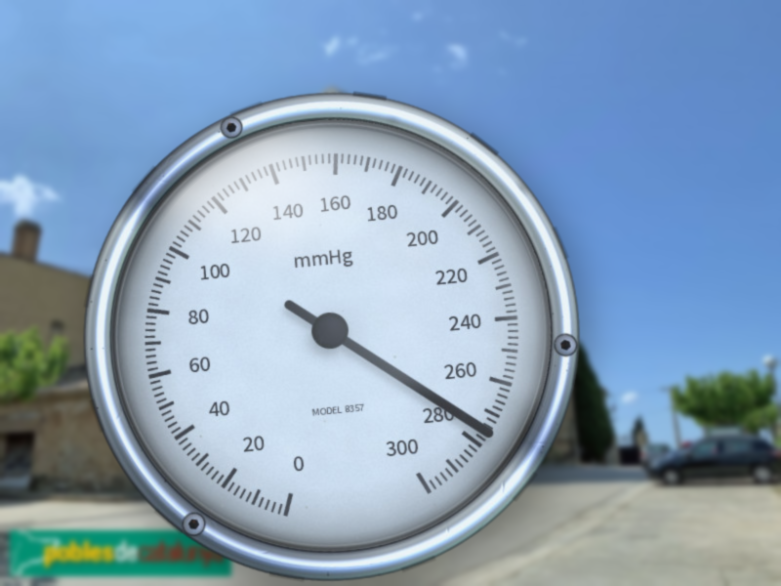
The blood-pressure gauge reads 276
